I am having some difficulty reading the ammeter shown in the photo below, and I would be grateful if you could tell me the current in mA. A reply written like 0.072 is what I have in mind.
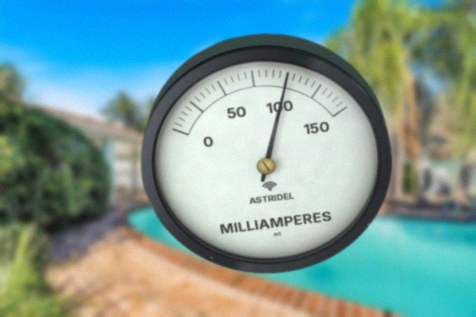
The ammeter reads 100
